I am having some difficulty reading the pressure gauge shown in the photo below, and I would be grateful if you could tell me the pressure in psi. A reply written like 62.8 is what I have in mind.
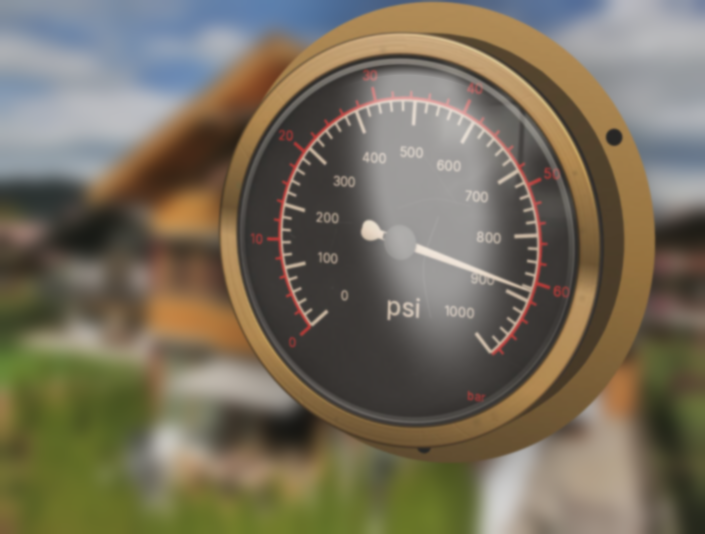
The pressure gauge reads 880
